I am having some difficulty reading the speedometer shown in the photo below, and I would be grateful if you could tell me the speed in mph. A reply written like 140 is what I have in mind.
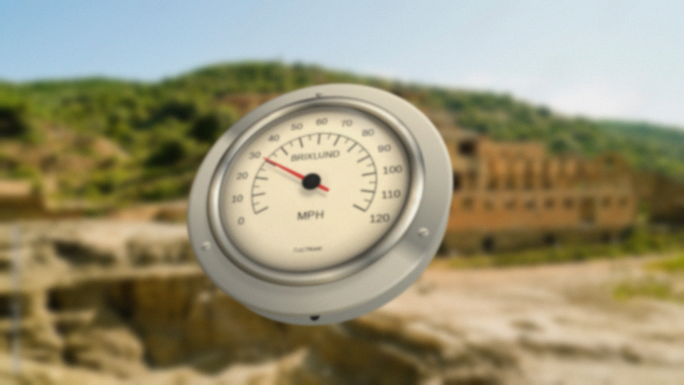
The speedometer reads 30
